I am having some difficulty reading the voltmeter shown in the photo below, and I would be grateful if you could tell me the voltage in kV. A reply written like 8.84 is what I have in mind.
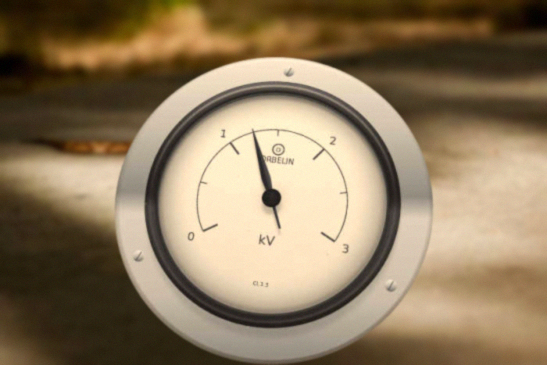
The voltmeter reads 1.25
